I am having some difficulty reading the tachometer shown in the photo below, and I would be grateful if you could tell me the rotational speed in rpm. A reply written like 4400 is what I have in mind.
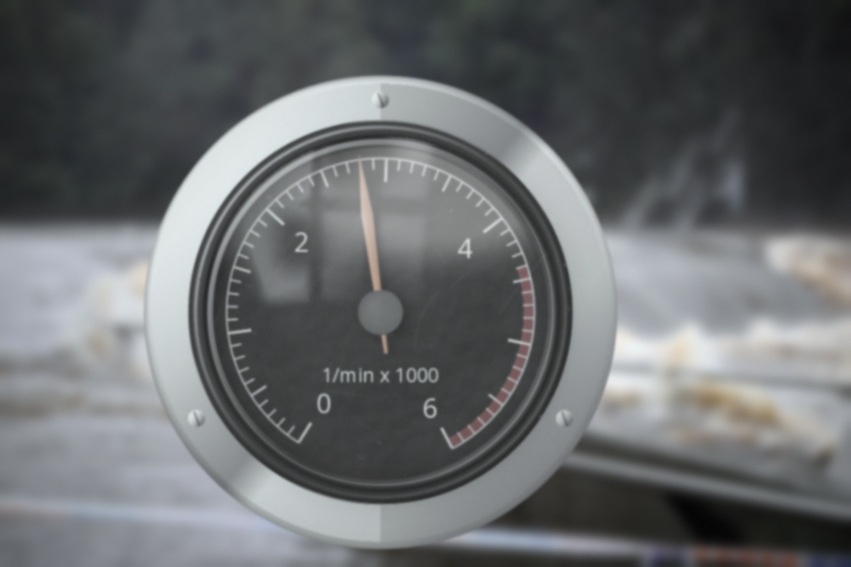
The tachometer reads 2800
